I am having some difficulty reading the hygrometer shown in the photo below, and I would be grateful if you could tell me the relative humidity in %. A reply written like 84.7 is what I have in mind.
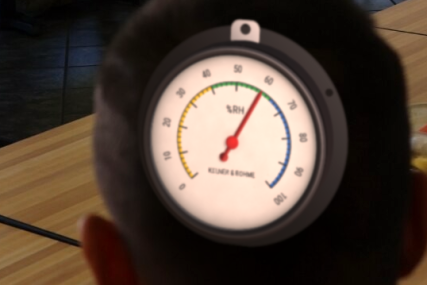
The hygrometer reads 60
